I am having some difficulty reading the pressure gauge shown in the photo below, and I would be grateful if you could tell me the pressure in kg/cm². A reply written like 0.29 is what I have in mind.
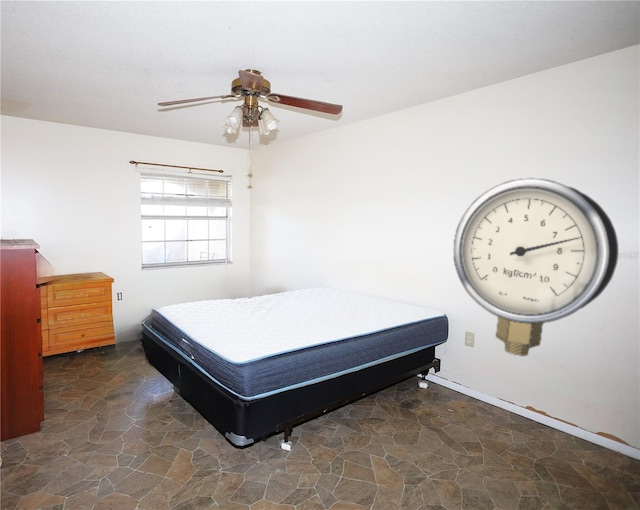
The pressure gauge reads 7.5
